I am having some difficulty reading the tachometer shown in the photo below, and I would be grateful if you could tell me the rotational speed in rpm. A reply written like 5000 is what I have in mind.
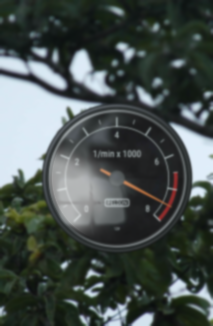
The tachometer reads 7500
